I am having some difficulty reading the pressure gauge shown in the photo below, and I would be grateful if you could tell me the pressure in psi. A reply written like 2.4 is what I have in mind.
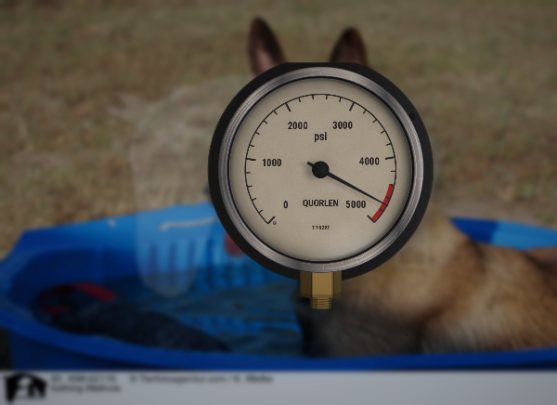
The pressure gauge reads 4700
